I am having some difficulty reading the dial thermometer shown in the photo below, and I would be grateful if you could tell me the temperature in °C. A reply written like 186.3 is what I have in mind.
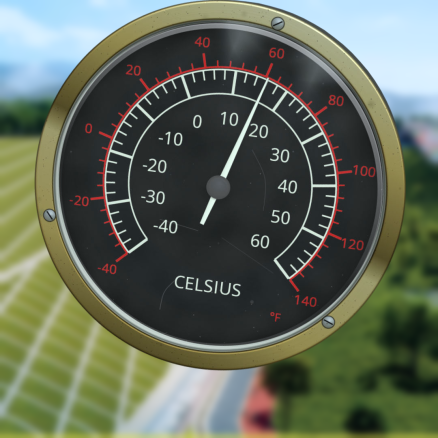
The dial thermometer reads 16
